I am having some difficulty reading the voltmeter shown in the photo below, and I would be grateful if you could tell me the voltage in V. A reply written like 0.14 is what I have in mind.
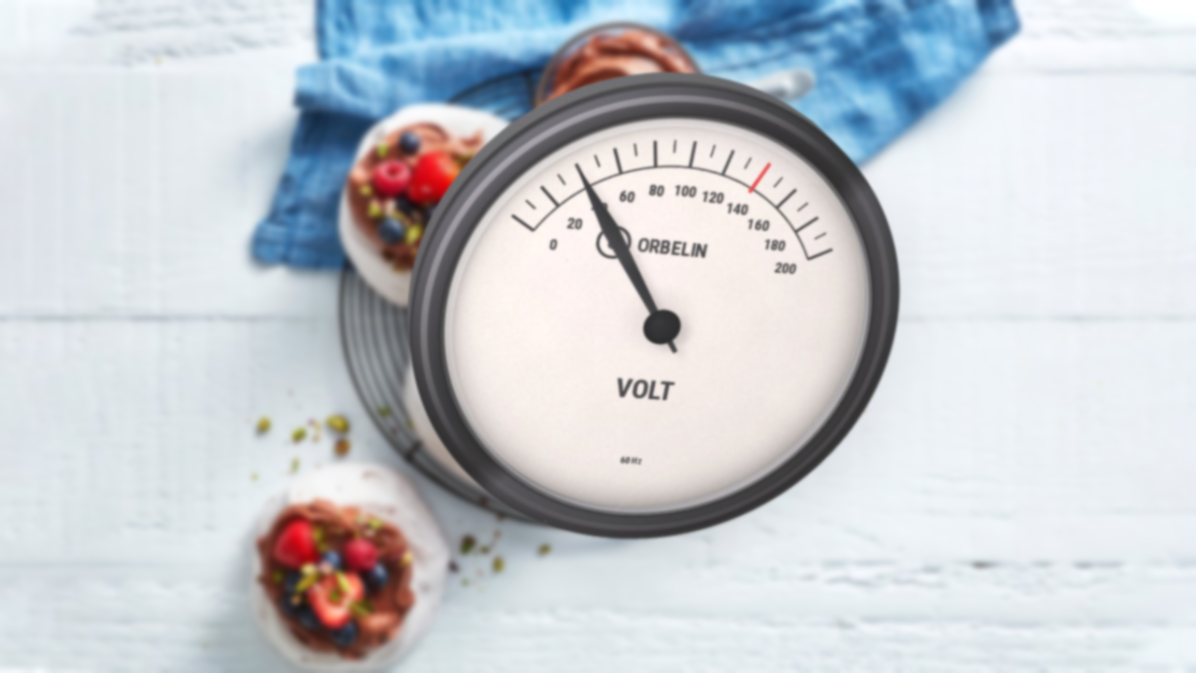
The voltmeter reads 40
